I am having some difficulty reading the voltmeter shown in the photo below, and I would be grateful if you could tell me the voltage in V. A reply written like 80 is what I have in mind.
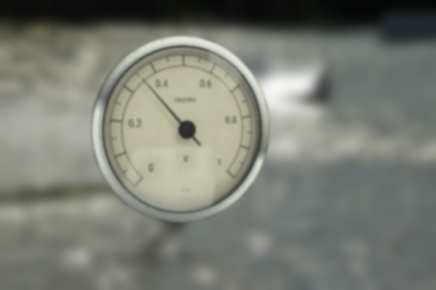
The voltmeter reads 0.35
